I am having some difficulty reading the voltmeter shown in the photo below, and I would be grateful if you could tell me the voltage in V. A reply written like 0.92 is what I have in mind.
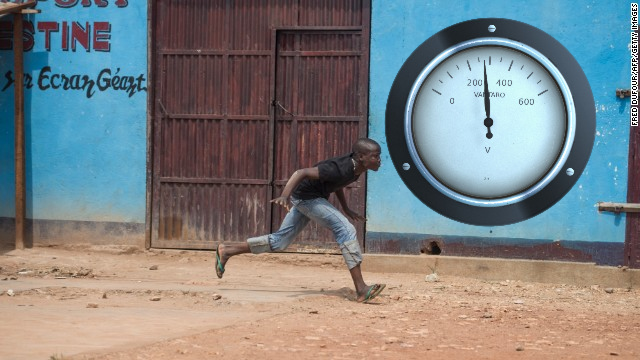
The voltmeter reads 275
